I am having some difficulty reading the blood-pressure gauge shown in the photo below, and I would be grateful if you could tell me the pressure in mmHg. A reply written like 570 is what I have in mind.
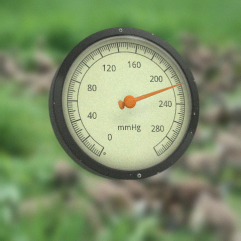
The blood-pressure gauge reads 220
